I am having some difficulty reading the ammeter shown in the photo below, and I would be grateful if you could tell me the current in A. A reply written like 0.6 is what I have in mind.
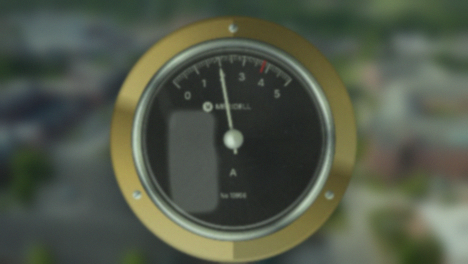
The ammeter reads 2
